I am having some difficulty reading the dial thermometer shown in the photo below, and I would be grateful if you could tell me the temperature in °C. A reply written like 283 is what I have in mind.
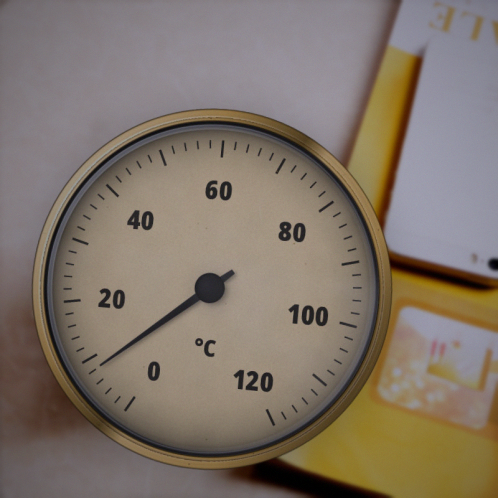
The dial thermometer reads 8
